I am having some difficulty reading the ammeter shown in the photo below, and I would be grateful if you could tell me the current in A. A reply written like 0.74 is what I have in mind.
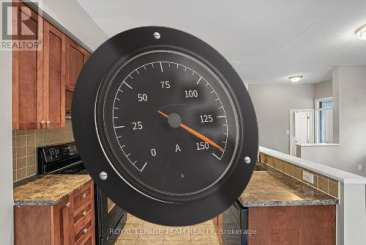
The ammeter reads 145
